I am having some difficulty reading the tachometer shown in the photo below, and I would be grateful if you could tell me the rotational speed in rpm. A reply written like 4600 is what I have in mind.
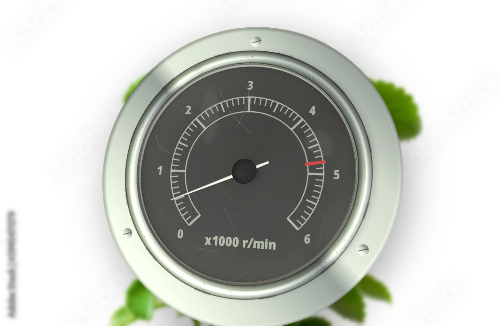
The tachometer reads 500
